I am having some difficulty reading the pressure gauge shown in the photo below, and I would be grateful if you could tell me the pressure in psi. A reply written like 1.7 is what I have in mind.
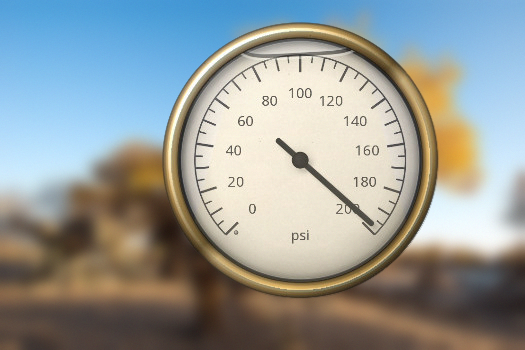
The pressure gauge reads 197.5
